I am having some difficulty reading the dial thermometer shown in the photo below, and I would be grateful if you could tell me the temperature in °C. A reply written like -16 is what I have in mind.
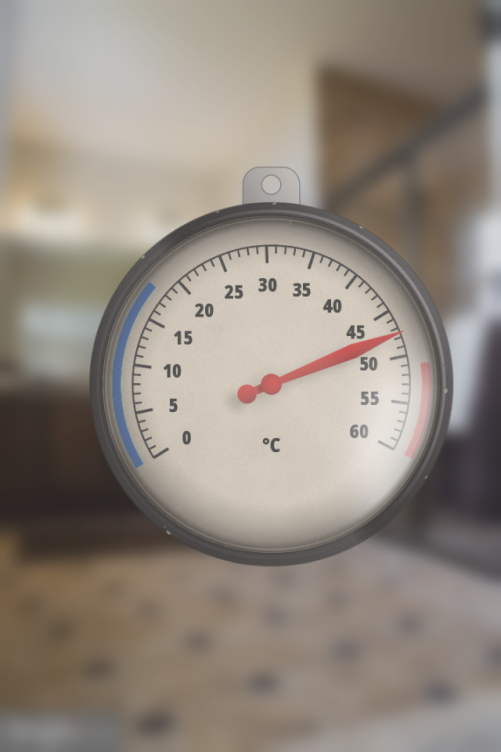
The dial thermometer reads 47.5
